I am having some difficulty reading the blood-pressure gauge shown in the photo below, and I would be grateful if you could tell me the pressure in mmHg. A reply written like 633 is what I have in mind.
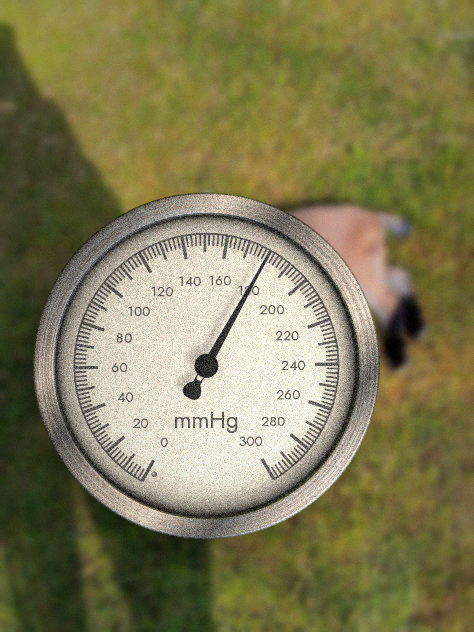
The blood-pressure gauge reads 180
